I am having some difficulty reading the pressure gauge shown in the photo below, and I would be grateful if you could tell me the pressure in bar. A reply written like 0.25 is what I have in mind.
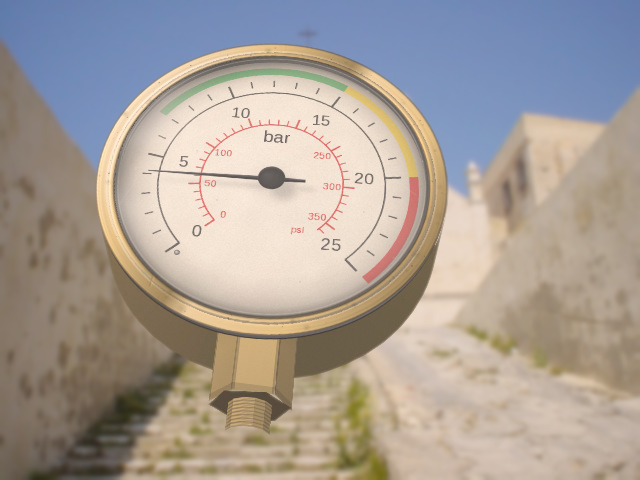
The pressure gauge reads 4
